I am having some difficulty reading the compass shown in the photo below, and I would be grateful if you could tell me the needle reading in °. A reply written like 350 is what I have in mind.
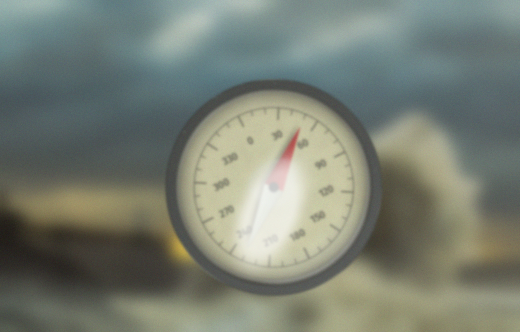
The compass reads 50
